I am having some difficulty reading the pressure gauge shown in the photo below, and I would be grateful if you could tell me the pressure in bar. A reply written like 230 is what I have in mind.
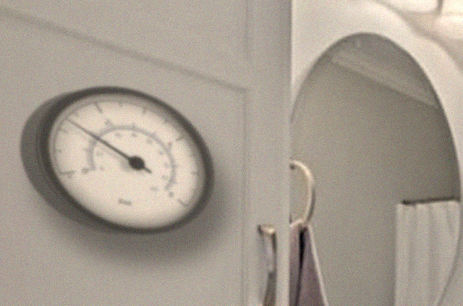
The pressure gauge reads 1.25
